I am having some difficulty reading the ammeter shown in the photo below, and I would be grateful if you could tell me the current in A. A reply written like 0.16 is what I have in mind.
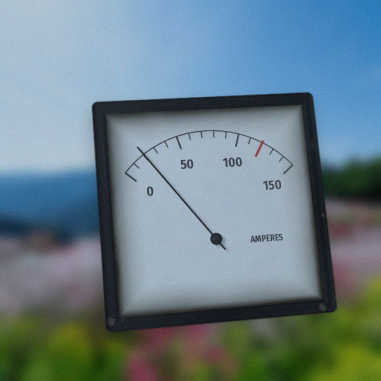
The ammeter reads 20
